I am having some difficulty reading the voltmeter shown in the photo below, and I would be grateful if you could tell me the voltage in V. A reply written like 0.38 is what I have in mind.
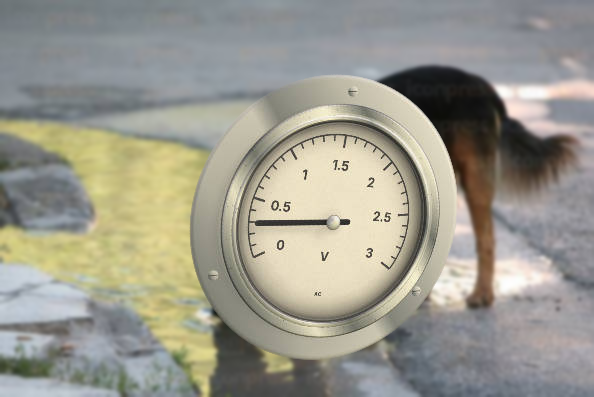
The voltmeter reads 0.3
